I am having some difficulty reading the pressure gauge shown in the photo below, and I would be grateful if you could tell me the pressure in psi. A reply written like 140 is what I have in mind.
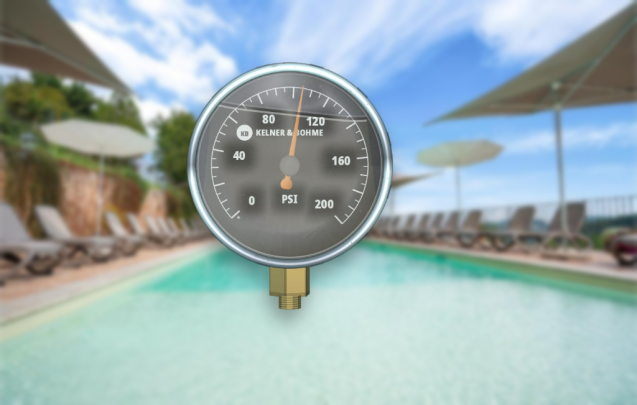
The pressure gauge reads 105
